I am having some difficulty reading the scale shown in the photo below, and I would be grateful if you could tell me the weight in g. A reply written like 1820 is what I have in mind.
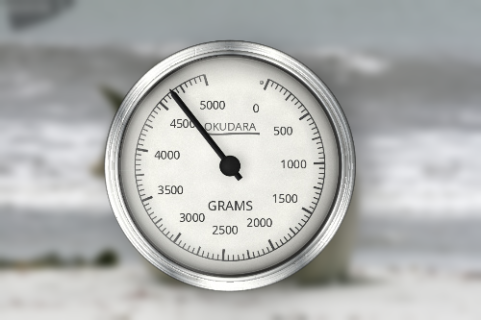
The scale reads 4650
